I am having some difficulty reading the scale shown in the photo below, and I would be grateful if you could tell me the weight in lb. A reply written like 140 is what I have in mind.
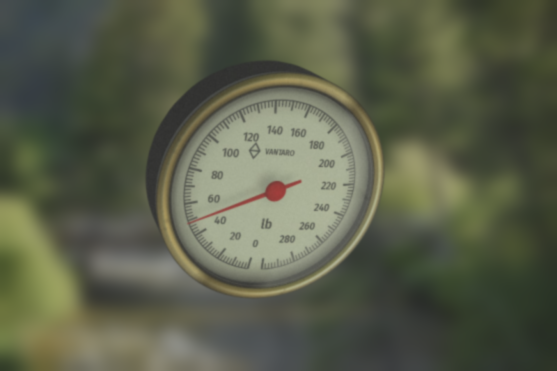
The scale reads 50
